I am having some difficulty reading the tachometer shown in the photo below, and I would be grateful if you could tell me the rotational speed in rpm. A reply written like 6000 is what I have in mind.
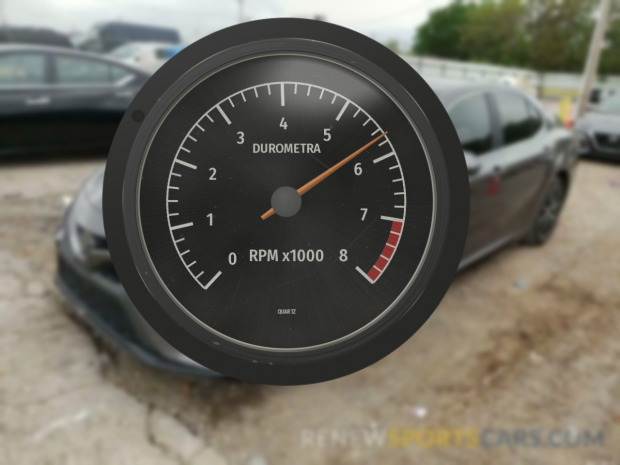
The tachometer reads 5700
